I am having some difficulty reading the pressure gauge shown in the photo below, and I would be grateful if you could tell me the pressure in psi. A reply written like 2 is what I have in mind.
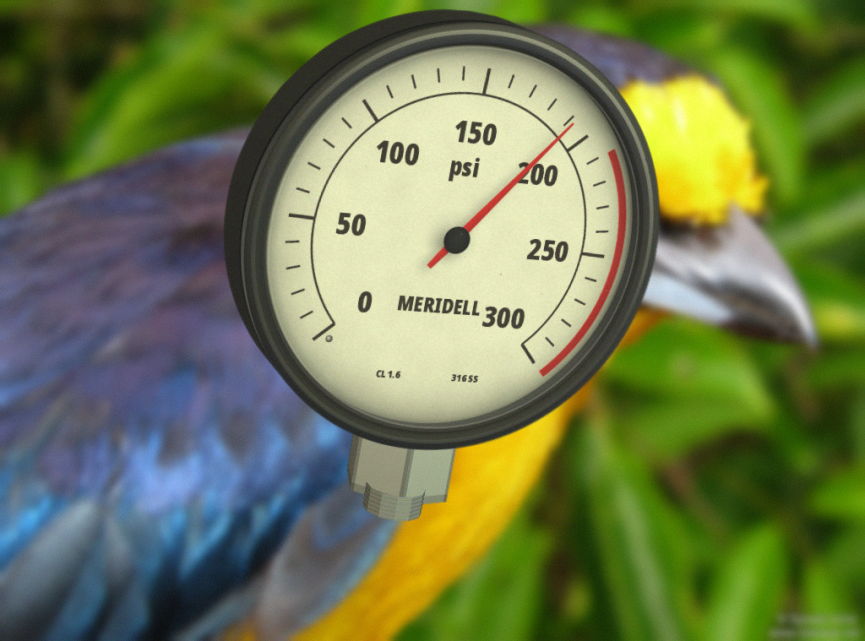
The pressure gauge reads 190
